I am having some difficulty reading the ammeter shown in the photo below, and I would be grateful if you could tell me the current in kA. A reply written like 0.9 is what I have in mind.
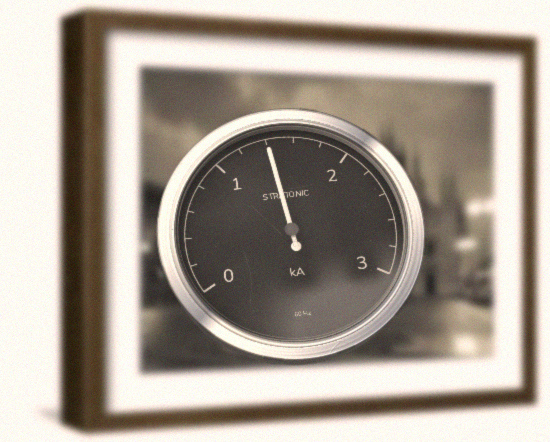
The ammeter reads 1.4
